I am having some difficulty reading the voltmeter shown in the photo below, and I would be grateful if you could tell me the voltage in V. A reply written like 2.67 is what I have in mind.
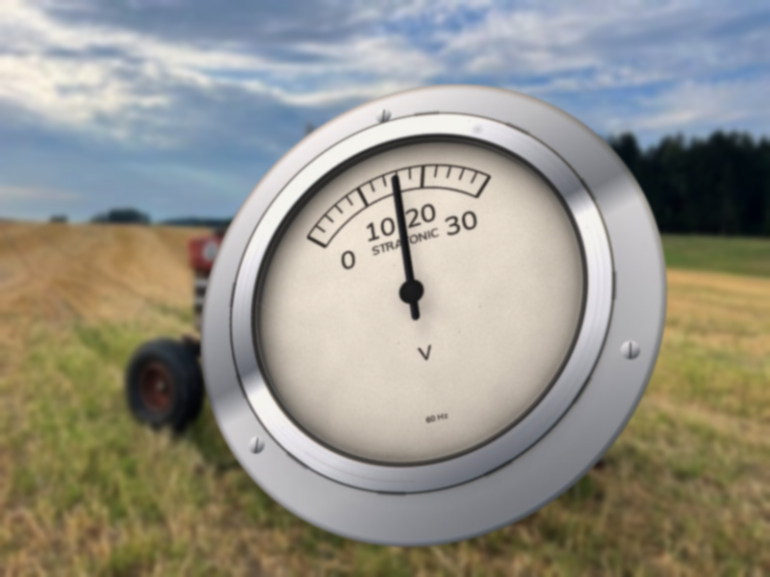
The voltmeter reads 16
